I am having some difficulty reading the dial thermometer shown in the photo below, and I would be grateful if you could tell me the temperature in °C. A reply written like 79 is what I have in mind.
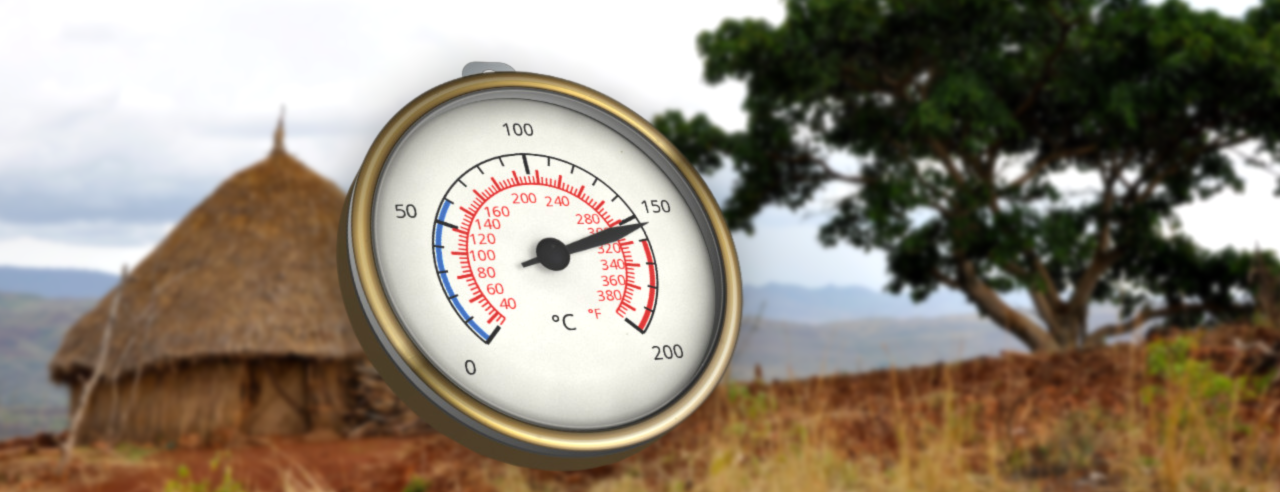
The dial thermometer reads 155
